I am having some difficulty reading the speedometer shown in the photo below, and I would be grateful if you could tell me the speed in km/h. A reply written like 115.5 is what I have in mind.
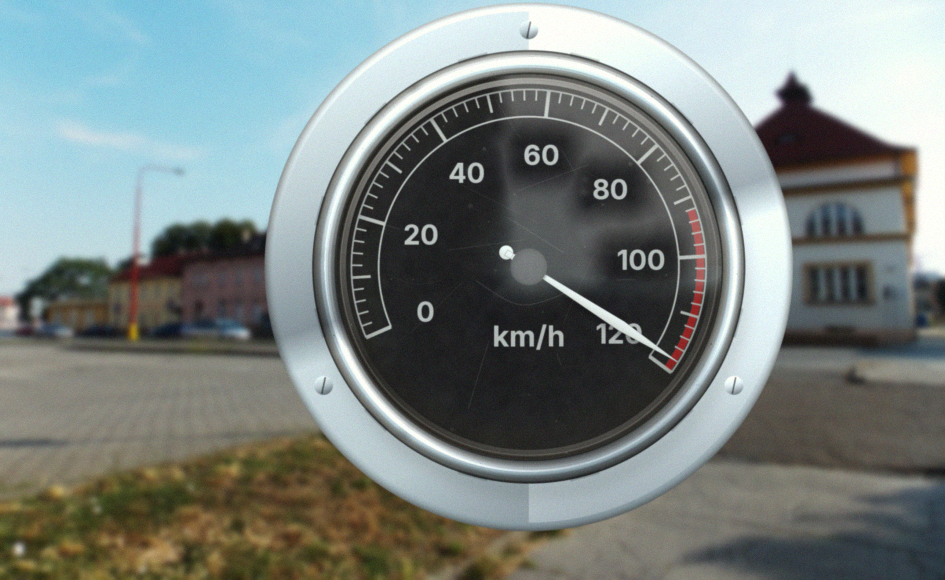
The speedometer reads 118
